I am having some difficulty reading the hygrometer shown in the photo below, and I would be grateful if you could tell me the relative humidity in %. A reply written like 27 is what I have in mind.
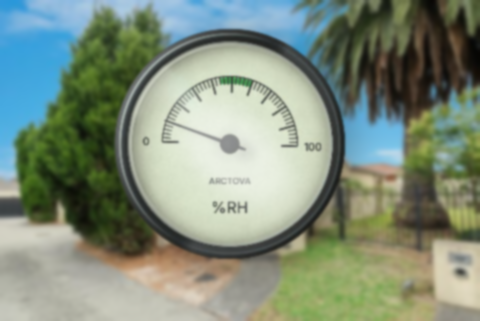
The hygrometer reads 10
